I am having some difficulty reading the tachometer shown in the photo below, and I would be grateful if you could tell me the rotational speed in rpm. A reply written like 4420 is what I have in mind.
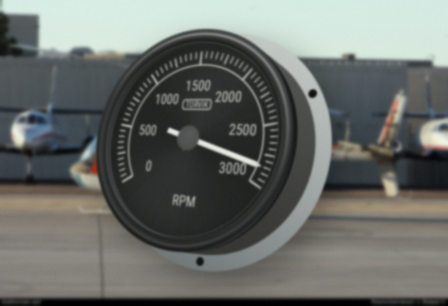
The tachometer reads 2850
